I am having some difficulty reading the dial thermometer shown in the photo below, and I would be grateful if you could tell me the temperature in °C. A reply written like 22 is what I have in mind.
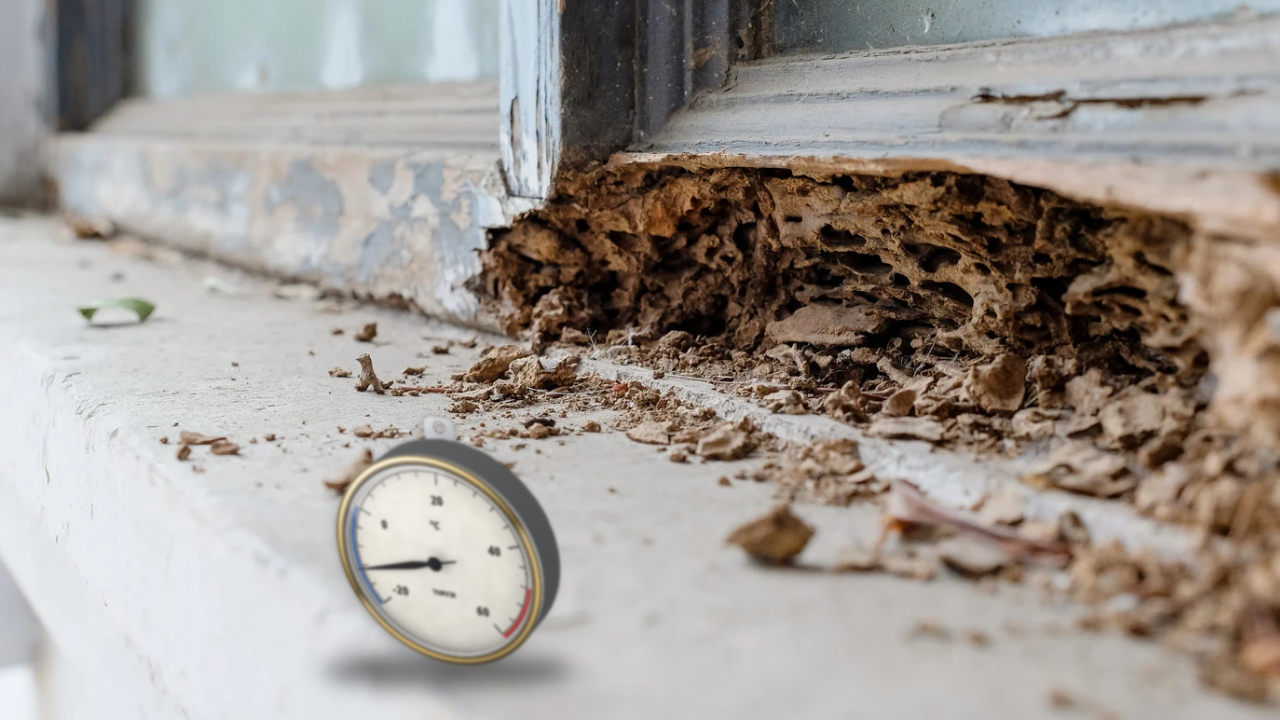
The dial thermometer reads -12
